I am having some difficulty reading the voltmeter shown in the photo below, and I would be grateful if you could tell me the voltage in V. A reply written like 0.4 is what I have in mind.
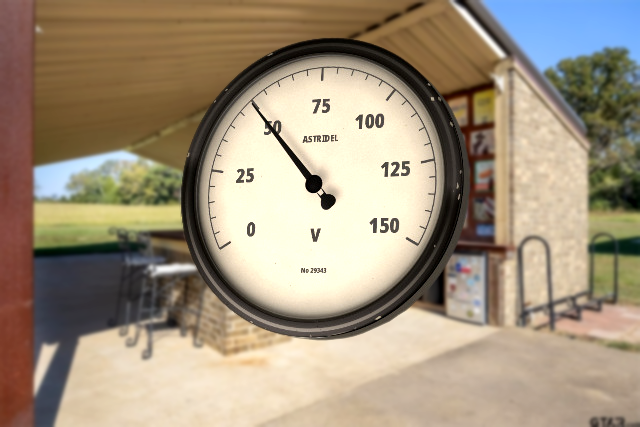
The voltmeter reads 50
